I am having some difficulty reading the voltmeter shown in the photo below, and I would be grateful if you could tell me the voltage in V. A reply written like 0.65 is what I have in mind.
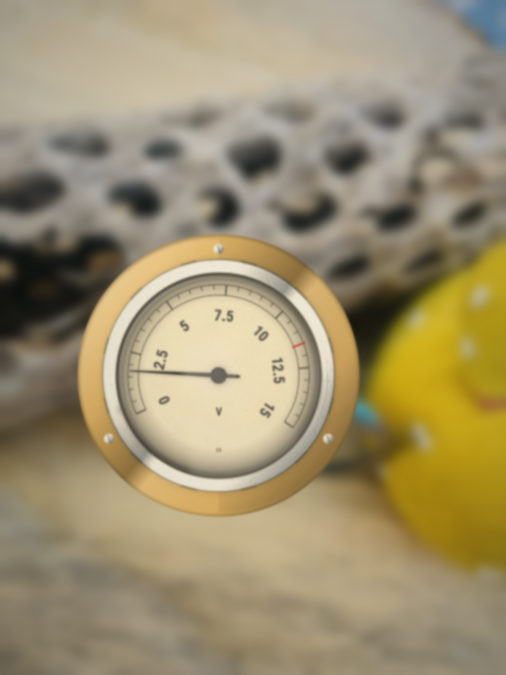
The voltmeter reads 1.75
